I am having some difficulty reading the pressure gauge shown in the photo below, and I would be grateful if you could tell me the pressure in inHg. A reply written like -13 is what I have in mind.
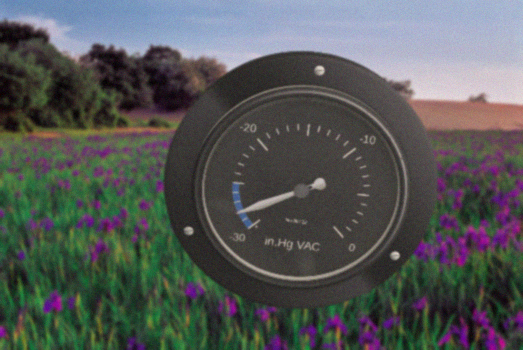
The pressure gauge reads -28
